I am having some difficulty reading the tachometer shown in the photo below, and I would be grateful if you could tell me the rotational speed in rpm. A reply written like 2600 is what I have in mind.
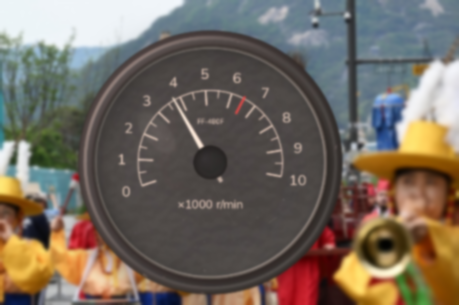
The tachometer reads 3750
